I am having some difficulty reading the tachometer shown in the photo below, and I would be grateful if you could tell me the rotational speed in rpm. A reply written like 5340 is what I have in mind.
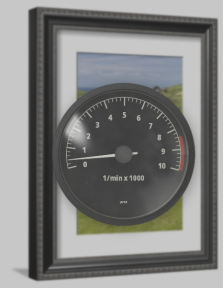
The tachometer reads 400
